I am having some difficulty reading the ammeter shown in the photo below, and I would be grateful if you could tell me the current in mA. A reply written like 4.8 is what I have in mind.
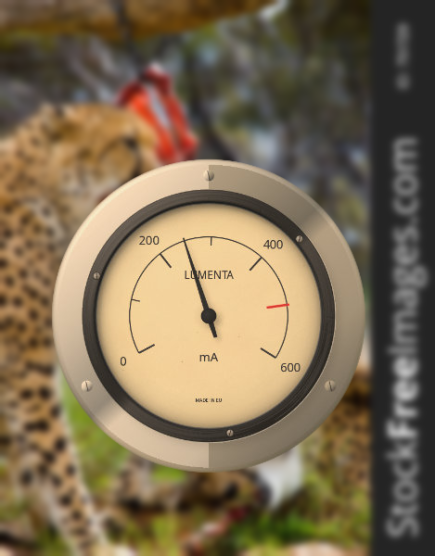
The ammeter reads 250
